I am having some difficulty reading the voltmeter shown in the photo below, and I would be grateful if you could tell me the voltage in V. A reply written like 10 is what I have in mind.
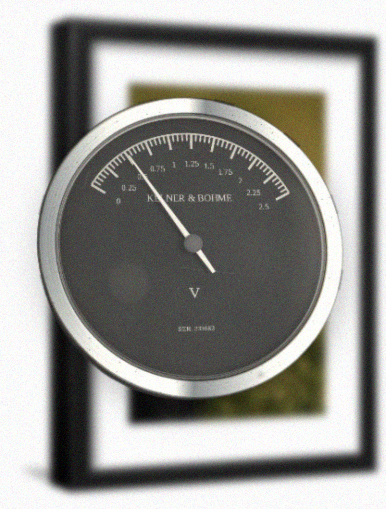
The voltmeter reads 0.5
